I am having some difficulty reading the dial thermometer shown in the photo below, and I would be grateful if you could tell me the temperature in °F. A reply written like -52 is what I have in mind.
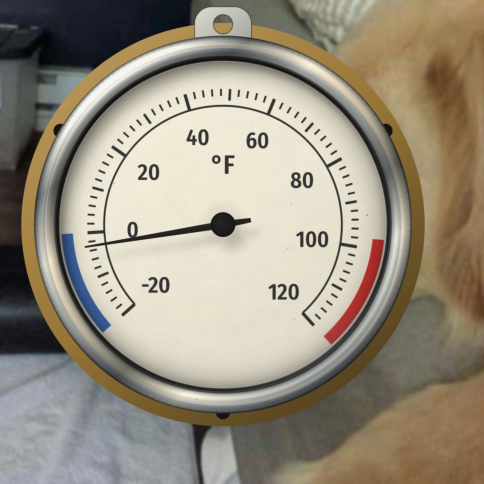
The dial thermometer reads -3
